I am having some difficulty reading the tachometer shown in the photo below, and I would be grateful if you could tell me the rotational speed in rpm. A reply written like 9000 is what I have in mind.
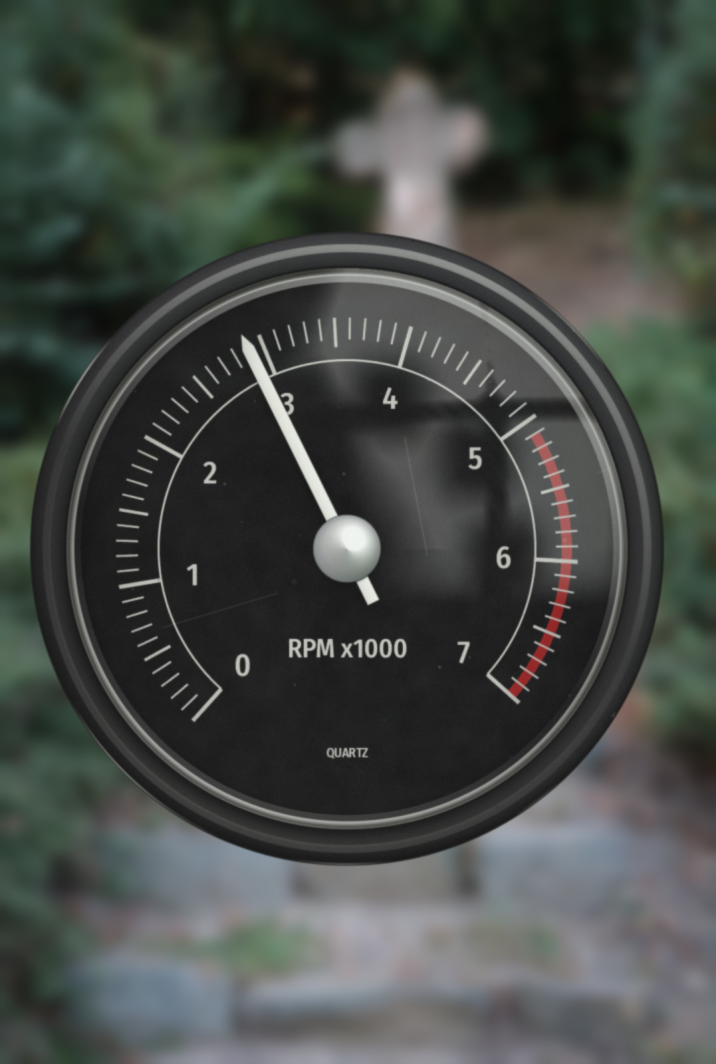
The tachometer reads 2900
